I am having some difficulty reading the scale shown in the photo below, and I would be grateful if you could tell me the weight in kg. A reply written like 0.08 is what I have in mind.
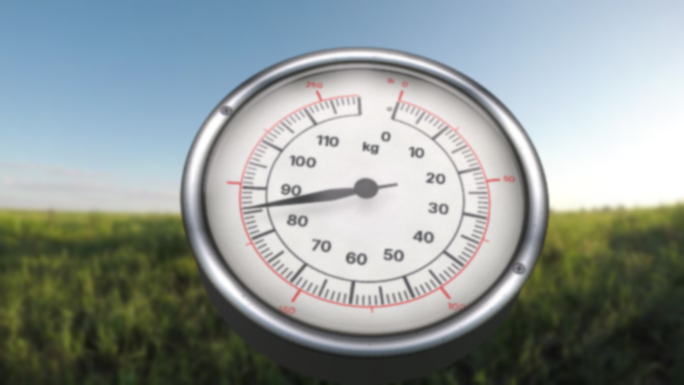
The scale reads 85
